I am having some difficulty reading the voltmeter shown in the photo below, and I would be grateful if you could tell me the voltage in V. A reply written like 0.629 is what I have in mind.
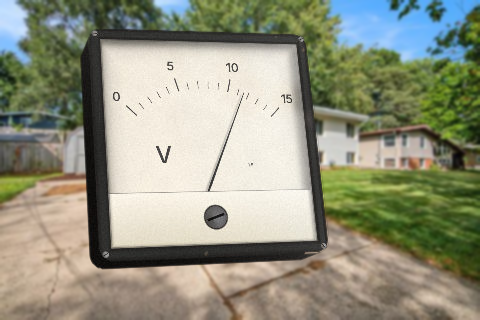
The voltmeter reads 11.5
